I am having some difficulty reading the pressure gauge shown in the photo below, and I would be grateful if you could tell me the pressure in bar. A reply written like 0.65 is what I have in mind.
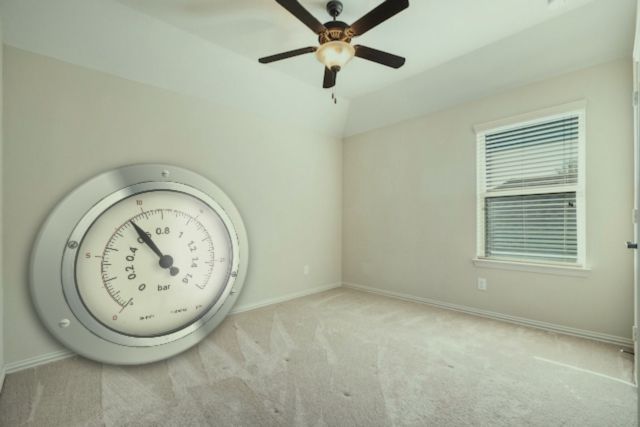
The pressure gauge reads 0.6
